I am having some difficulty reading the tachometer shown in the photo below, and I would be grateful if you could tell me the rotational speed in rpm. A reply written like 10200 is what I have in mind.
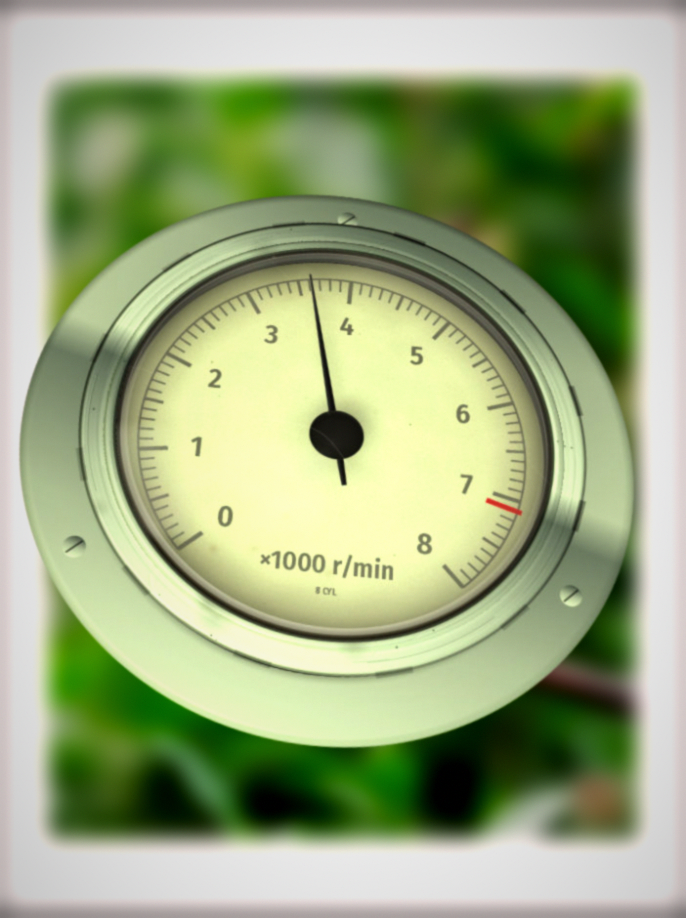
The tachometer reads 3600
